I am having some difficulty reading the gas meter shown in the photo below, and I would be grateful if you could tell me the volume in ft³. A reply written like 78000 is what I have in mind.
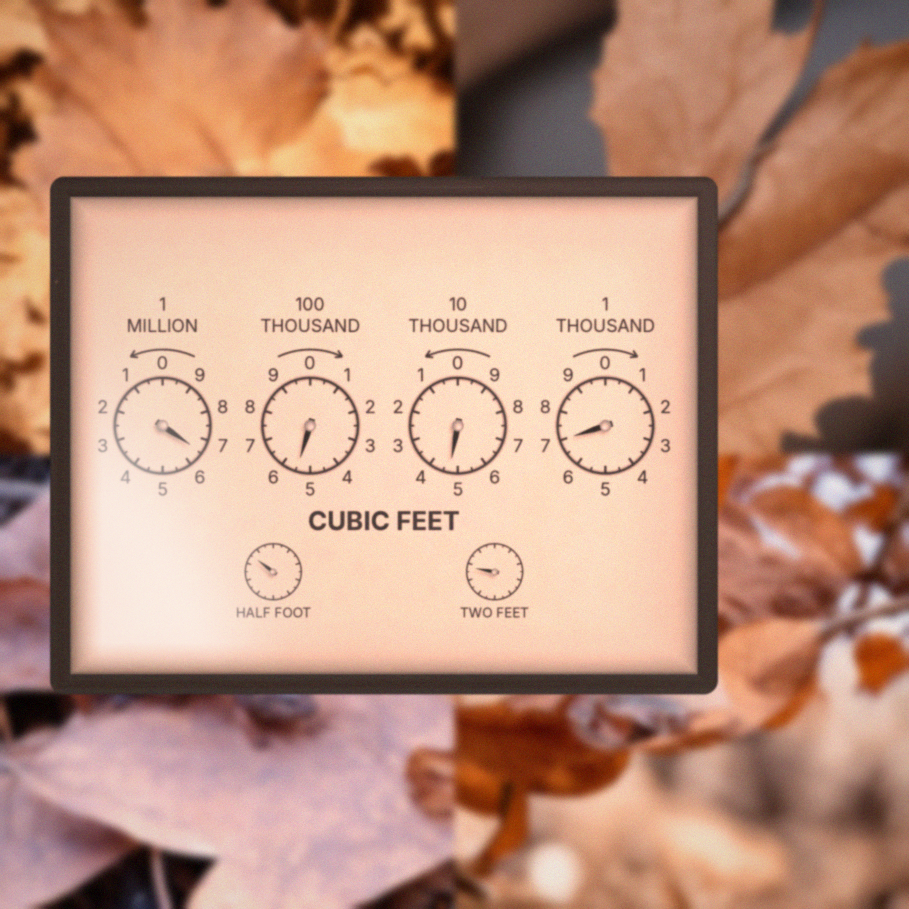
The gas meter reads 654700
